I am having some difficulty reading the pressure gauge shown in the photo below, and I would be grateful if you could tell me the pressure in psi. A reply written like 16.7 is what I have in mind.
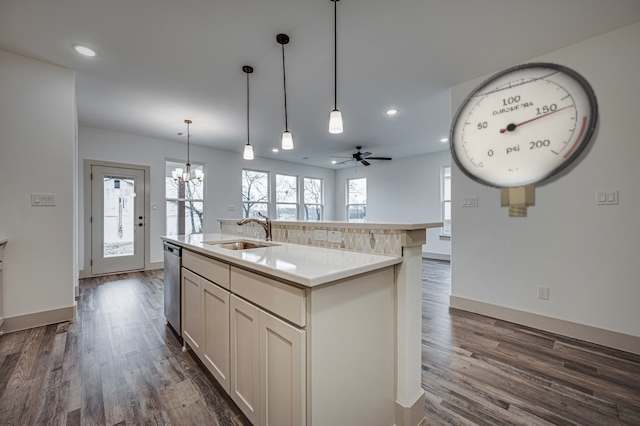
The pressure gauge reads 160
